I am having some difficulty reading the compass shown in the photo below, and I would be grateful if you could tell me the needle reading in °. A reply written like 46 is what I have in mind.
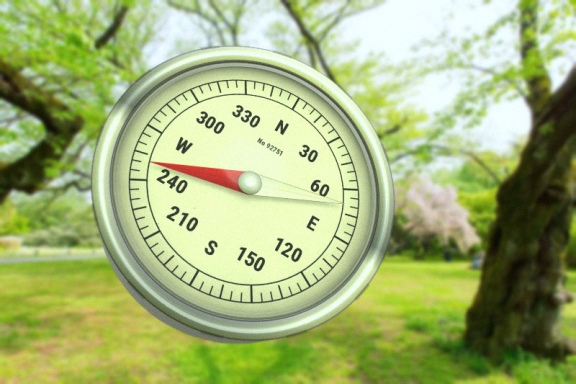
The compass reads 250
